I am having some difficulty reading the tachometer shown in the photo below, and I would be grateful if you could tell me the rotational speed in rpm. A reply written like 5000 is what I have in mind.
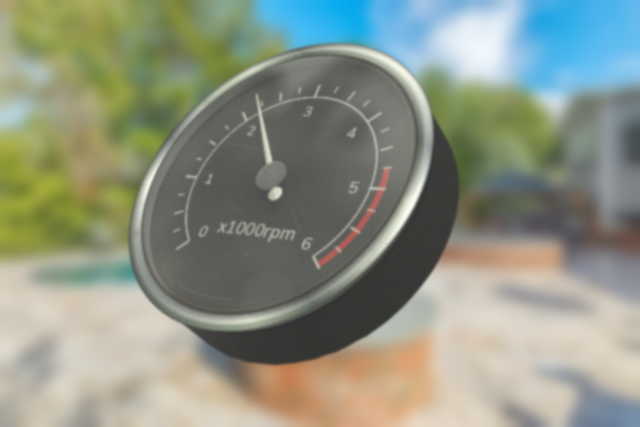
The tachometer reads 2250
